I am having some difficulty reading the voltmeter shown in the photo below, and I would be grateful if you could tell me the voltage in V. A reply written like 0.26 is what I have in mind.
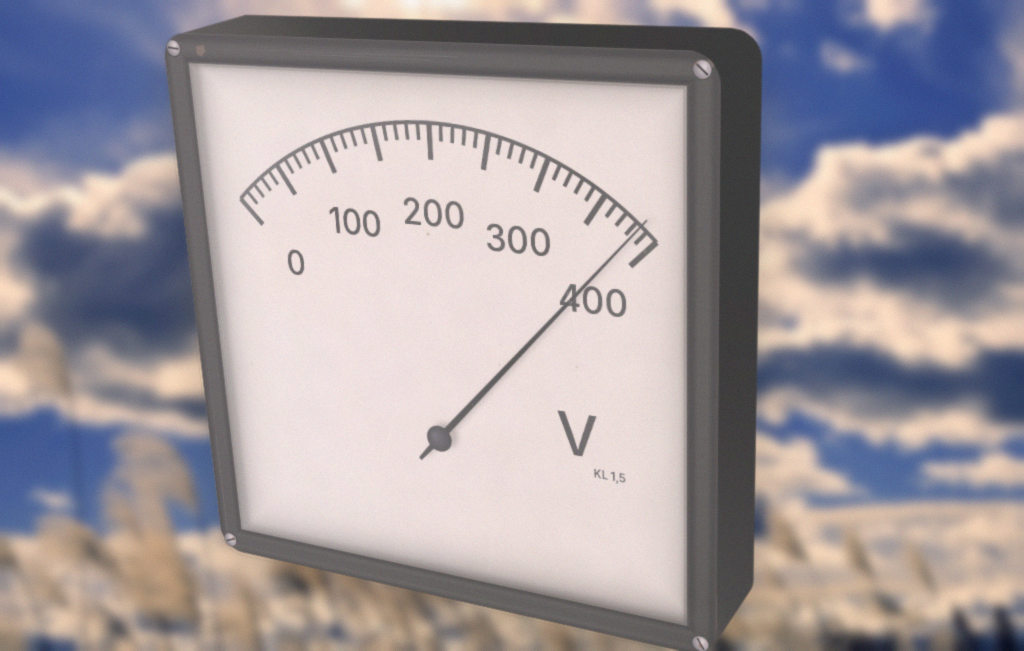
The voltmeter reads 385
